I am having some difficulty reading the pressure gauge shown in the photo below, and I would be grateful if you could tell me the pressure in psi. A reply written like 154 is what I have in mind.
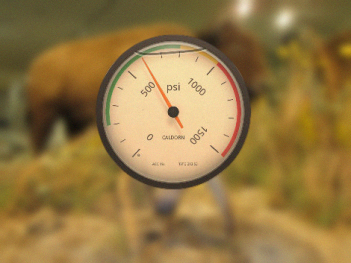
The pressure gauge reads 600
